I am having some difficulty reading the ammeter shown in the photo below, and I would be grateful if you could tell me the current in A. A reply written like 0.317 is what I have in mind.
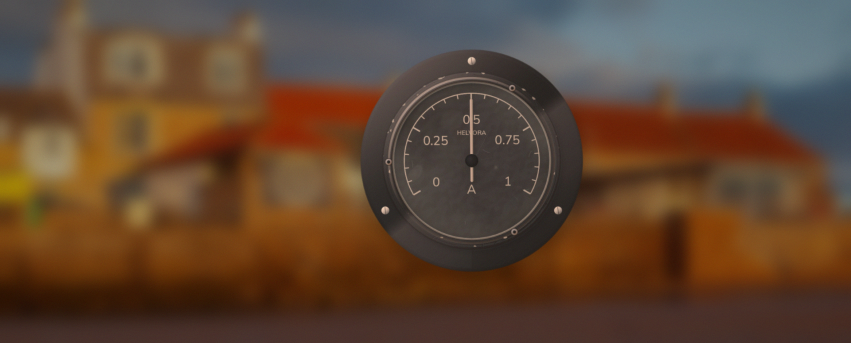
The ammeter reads 0.5
